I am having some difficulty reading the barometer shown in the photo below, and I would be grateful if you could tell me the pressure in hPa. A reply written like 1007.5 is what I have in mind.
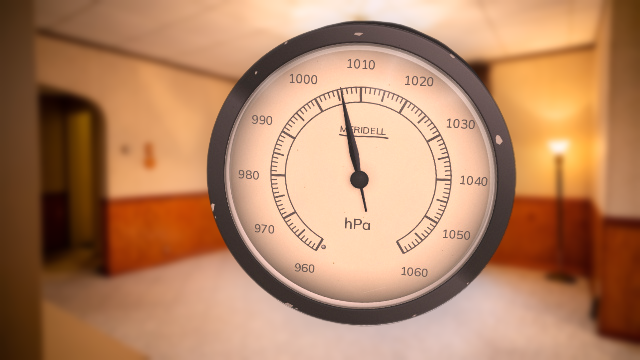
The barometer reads 1006
